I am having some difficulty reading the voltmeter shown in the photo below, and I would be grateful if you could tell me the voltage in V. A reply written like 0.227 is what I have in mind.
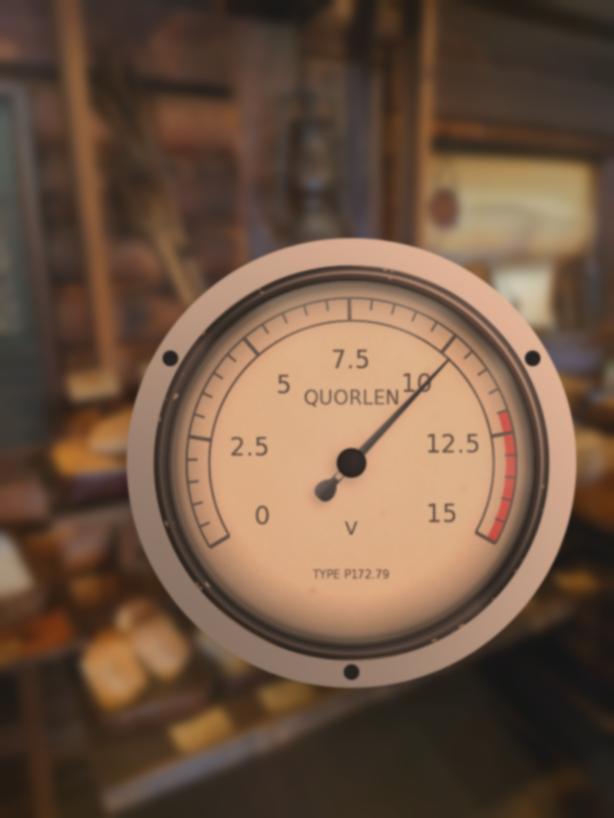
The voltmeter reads 10.25
